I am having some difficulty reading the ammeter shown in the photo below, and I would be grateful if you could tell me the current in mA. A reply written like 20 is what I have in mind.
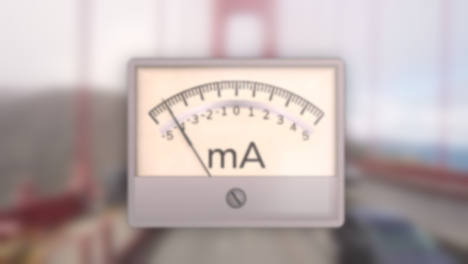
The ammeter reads -4
